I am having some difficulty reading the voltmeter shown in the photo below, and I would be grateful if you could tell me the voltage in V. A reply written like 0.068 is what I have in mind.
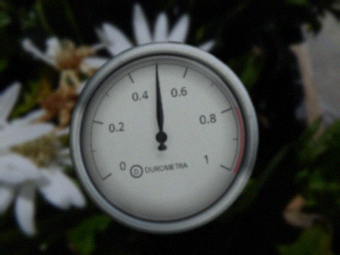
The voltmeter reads 0.5
